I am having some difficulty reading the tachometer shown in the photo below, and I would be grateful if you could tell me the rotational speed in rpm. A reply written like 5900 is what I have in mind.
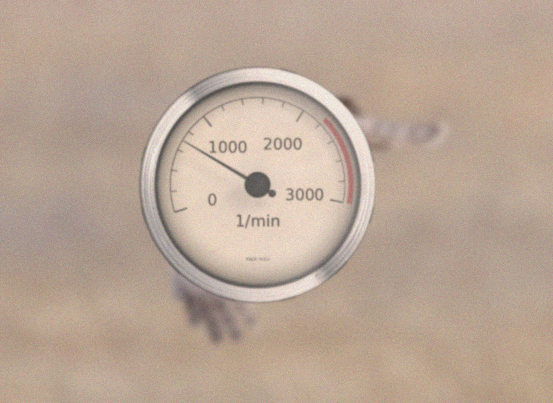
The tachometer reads 700
